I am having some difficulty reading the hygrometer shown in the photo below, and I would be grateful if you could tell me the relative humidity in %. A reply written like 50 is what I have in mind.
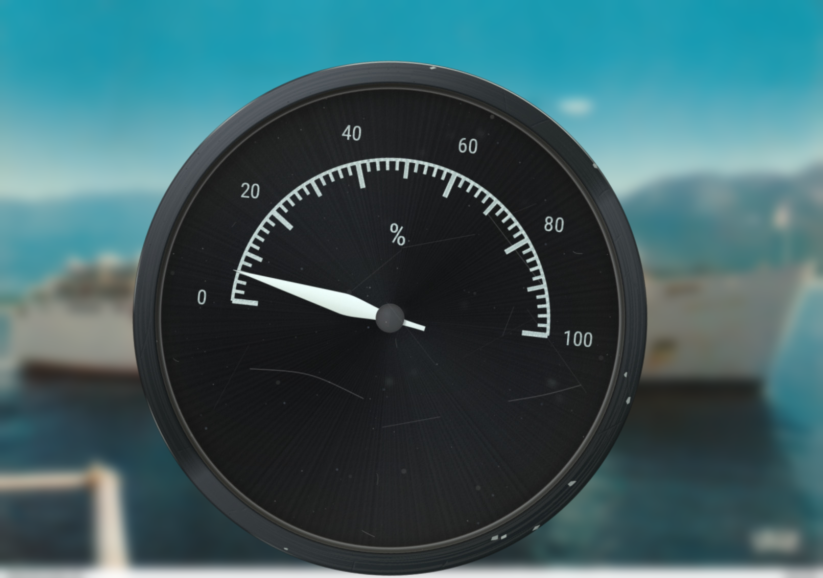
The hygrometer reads 6
